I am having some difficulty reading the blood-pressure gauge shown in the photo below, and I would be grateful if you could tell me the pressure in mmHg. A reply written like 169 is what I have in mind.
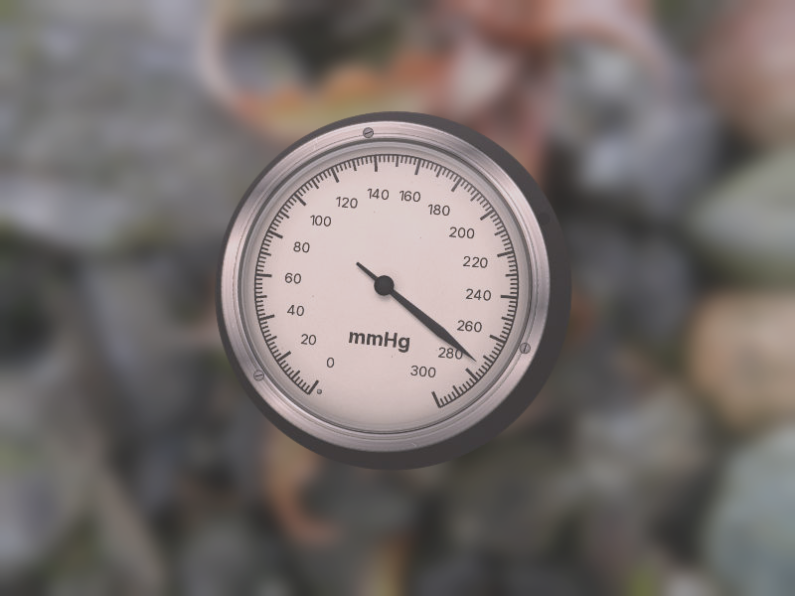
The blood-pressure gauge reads 274
